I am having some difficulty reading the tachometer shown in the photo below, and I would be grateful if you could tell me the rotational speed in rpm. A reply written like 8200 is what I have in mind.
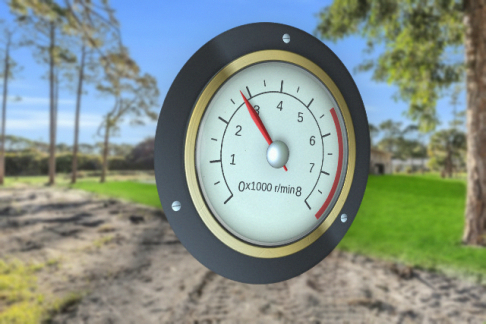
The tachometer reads 2750
